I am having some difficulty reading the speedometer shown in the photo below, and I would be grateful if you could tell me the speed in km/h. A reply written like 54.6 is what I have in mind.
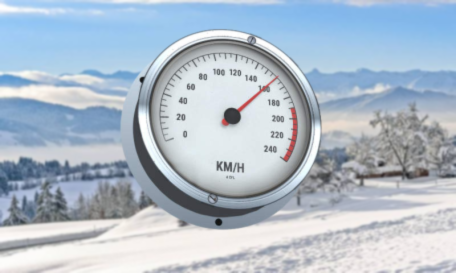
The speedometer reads 160
